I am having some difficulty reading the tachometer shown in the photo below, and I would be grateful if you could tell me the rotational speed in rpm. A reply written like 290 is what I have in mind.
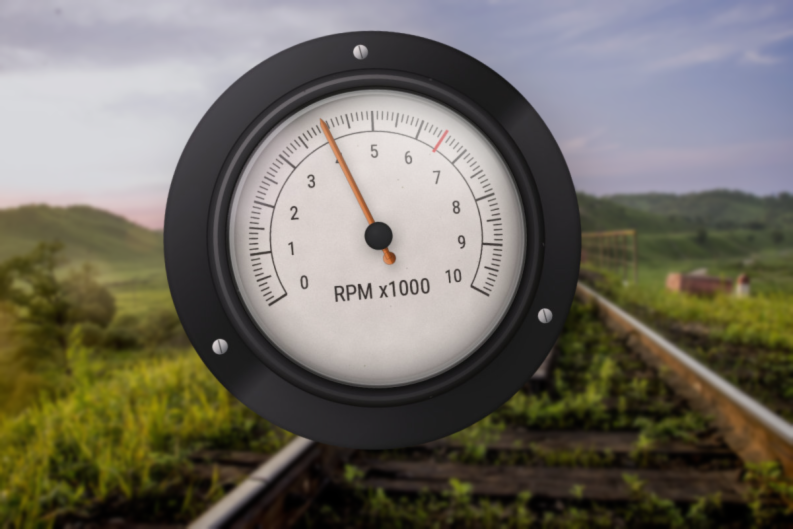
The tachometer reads 4000
